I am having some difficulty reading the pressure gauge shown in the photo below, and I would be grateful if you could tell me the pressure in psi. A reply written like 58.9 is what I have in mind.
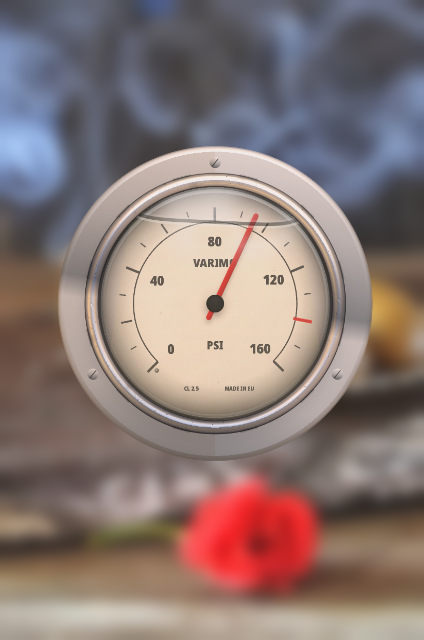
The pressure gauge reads 95
